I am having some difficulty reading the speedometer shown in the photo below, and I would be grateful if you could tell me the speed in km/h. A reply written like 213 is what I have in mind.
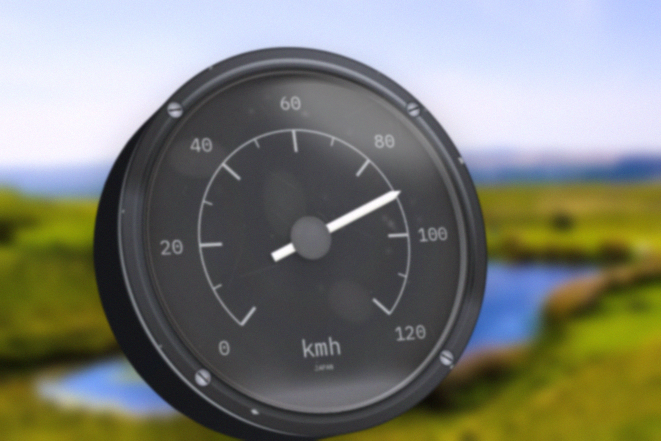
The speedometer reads 90
